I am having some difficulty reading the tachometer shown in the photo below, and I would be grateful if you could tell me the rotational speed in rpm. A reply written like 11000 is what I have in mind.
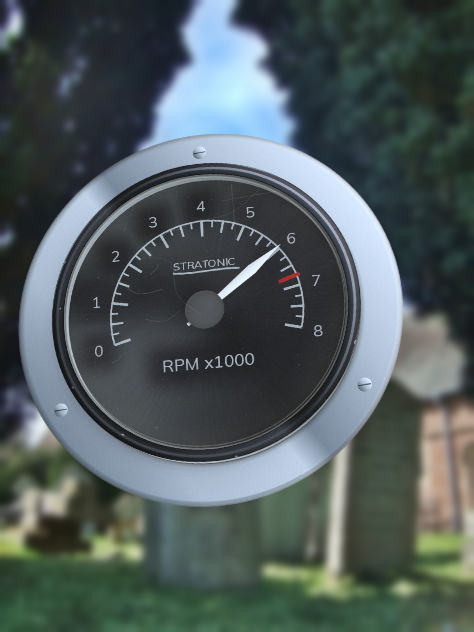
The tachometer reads 6000
